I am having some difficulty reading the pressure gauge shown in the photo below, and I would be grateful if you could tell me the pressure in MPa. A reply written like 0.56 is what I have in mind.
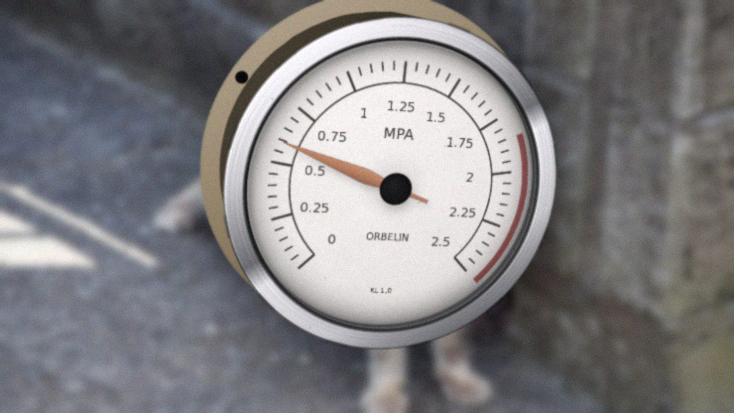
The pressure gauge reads 0.6
